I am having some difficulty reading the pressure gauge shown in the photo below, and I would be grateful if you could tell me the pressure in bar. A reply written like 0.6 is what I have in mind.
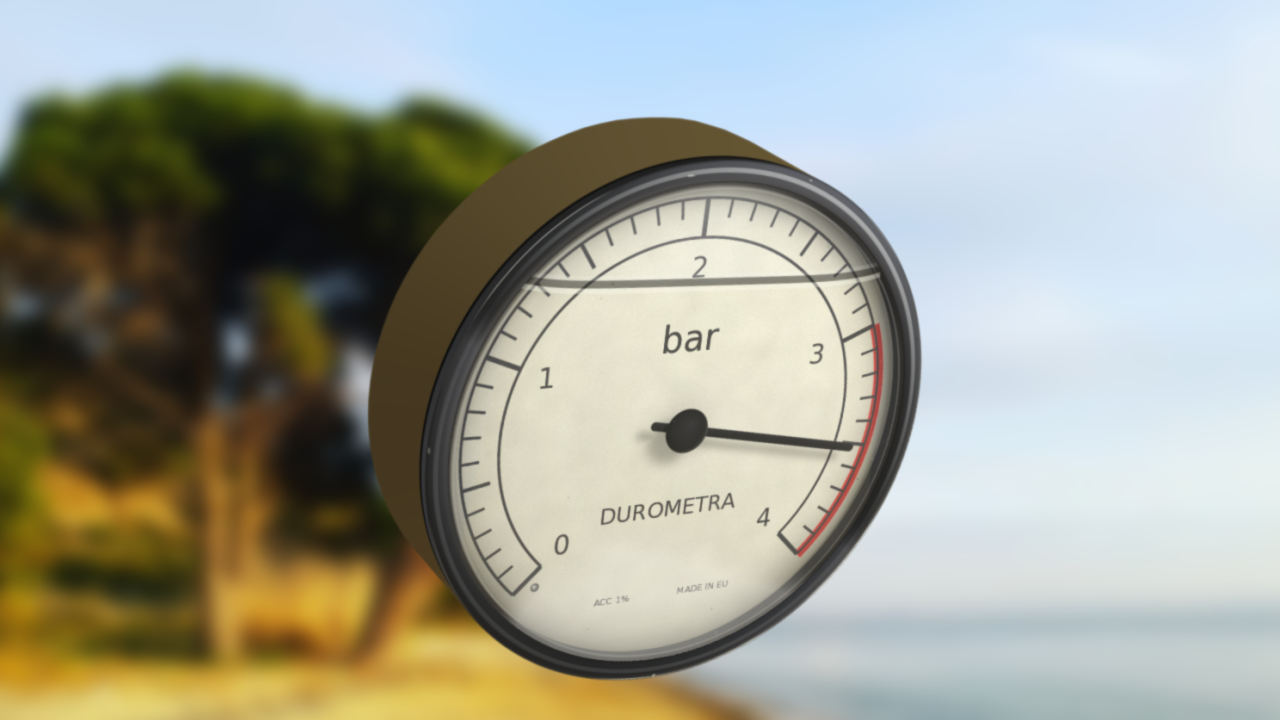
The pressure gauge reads 3.5
